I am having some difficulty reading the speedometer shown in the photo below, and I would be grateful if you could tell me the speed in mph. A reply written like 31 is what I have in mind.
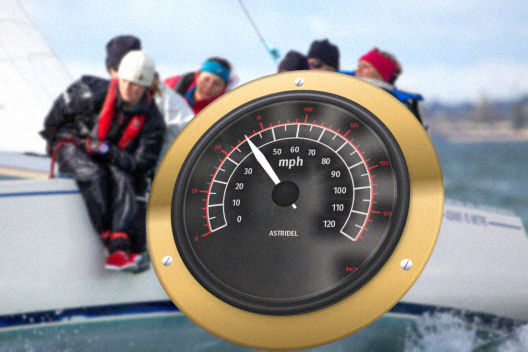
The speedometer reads 40
